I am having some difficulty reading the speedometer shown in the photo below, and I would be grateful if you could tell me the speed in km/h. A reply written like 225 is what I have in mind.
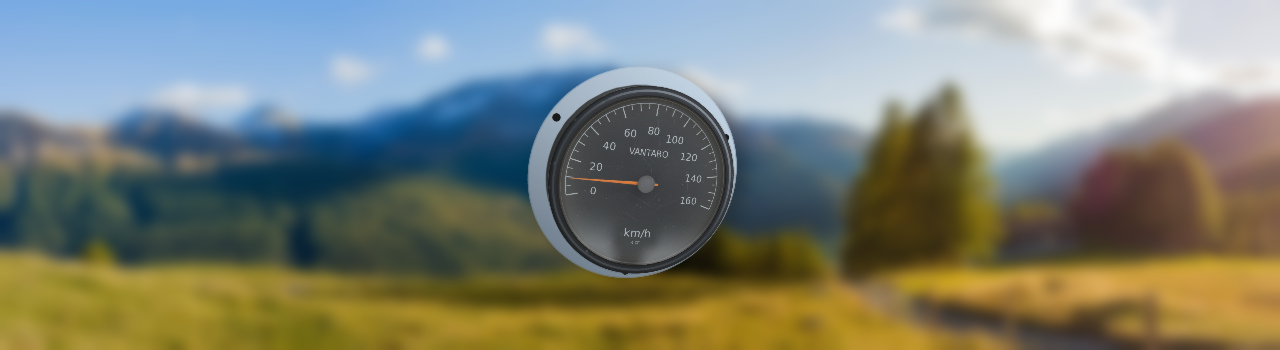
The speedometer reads 10
